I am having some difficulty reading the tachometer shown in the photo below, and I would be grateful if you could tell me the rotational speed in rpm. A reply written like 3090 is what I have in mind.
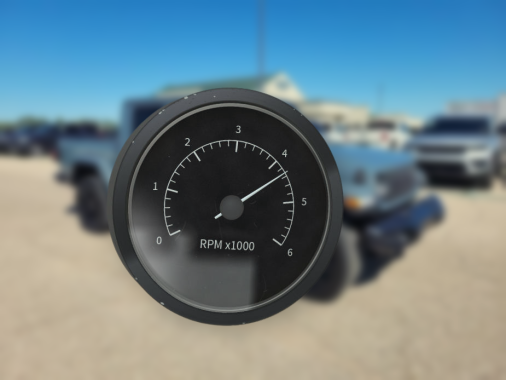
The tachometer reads 4300
